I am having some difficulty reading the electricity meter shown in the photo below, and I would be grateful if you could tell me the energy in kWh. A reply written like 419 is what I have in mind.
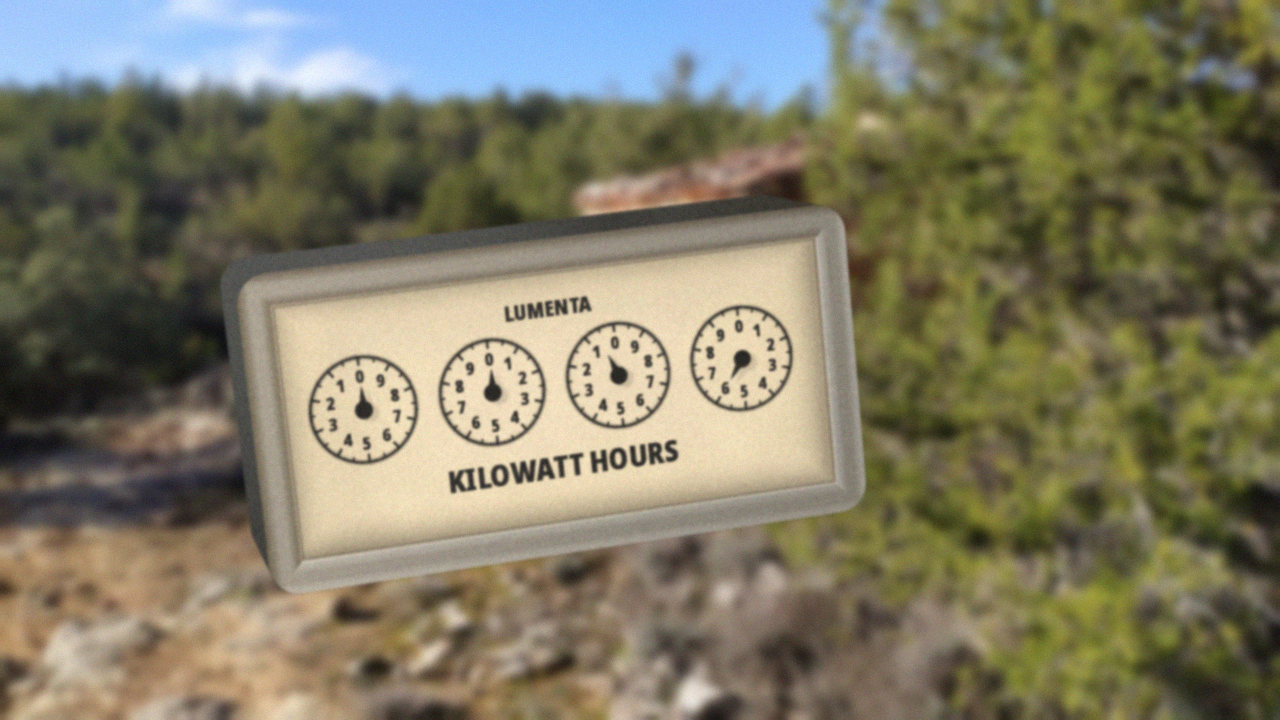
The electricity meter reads 6
